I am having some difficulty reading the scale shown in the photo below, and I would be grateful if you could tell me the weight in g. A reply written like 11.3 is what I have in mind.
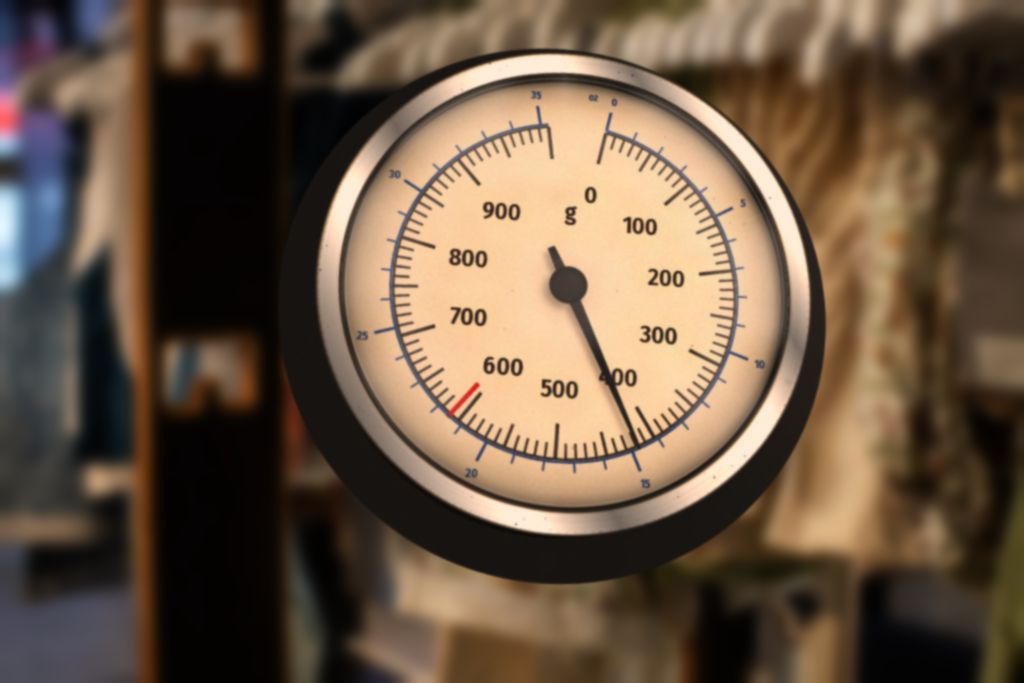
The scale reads 420
